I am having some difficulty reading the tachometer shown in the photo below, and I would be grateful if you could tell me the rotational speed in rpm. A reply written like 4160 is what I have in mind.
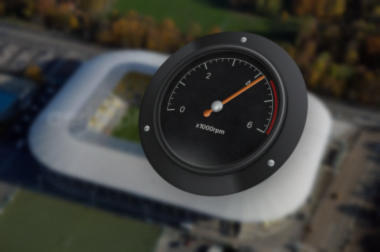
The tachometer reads 4200
